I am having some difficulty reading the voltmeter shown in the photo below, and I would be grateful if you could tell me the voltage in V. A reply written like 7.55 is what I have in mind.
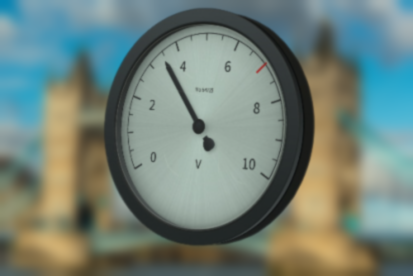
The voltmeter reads 3.5
